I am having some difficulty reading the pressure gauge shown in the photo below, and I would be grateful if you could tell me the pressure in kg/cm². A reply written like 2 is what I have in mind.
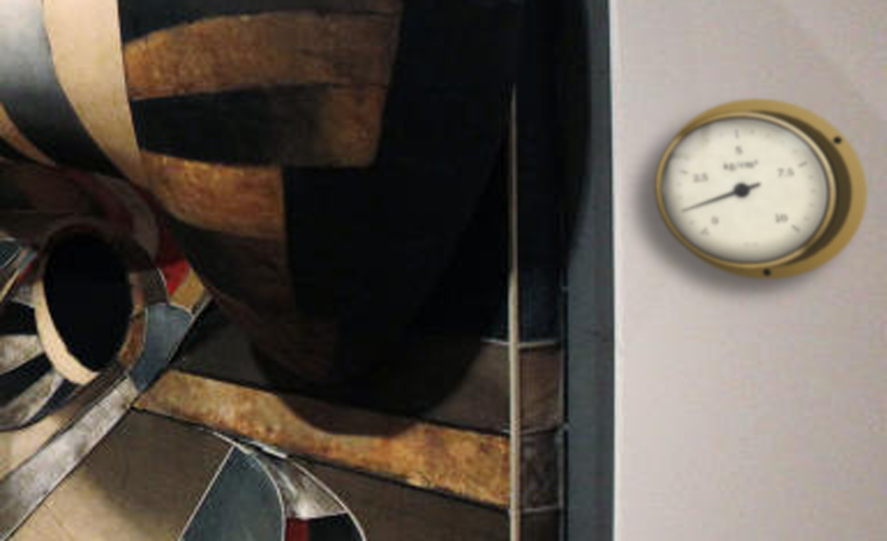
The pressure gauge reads 1
